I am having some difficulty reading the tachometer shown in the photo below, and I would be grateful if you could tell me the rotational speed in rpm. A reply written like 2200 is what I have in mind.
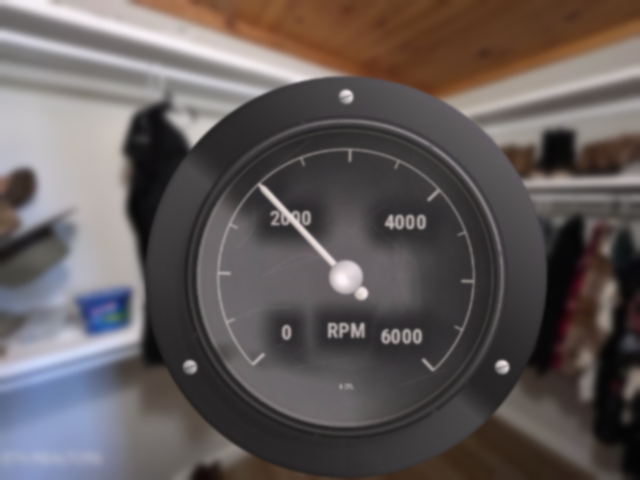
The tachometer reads 2000
